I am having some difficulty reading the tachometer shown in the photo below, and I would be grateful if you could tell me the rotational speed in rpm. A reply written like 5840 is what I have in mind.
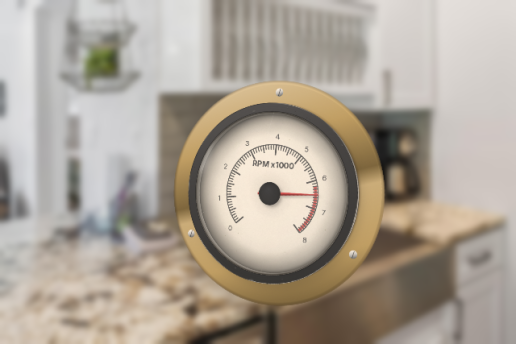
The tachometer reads 6500
